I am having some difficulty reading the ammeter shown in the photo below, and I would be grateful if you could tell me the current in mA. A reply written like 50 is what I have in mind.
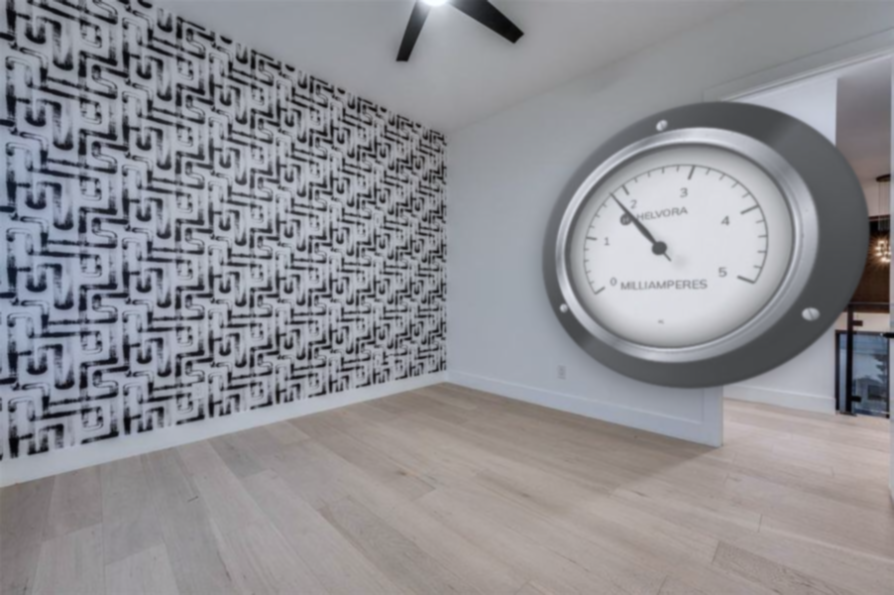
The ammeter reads 1.8
